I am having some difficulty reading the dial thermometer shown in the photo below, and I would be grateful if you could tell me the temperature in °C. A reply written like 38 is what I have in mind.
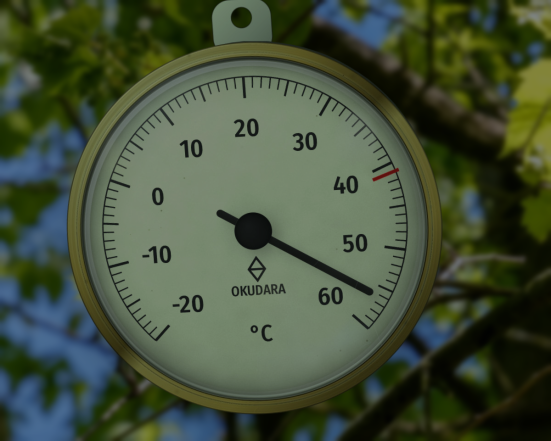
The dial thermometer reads 56
